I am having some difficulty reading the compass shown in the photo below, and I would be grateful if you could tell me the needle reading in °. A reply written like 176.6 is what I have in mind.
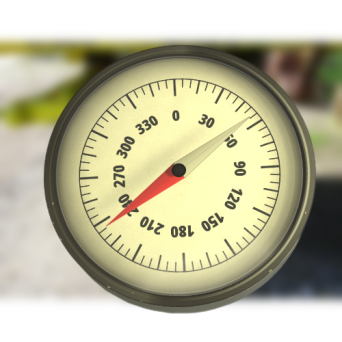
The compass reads 235
